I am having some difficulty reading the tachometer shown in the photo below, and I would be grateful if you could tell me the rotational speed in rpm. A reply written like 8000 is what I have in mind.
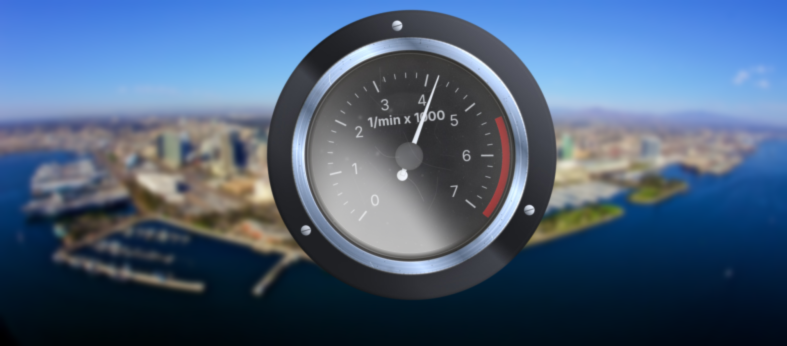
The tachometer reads 4200
